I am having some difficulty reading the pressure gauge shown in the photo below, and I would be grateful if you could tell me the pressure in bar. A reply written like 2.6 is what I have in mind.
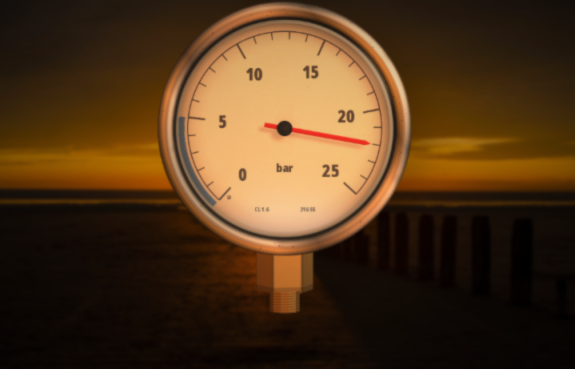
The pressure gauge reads 22
